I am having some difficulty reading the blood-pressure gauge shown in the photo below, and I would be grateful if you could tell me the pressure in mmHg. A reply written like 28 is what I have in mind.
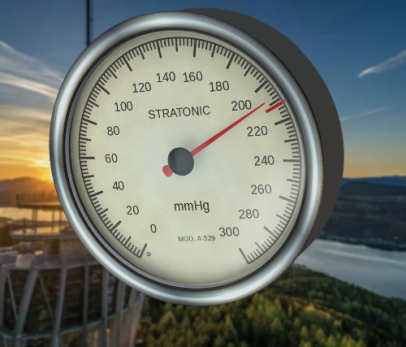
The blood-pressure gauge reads 208
